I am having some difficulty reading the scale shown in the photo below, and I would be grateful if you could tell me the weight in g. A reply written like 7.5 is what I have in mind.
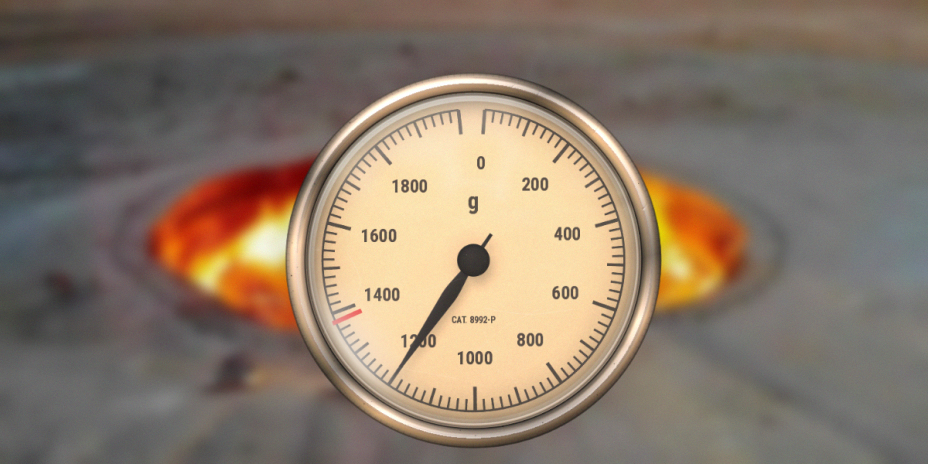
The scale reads 1200
